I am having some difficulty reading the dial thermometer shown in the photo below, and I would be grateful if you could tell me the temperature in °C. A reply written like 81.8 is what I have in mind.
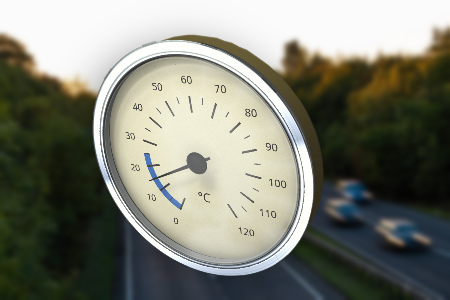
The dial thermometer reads 15
